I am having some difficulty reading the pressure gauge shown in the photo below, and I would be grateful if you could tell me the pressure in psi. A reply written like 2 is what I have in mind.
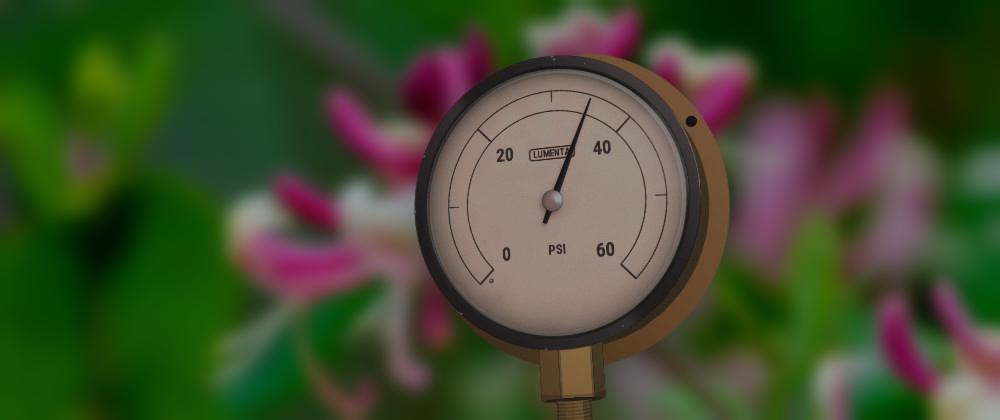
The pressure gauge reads 35
